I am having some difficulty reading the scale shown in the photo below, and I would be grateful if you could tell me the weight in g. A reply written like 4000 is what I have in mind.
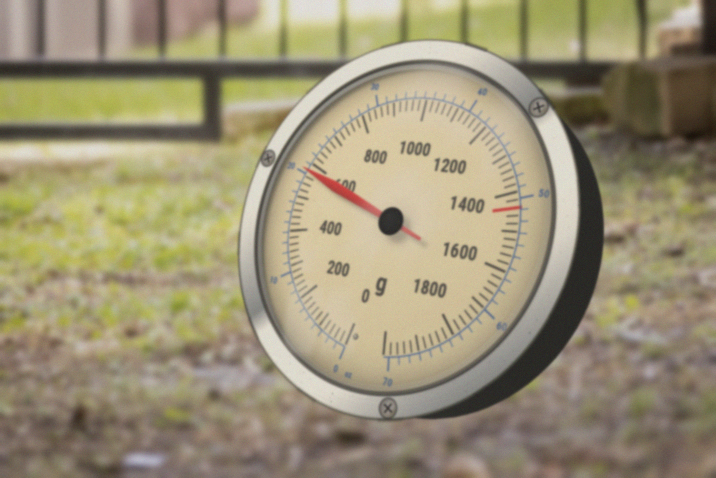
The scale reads 580
